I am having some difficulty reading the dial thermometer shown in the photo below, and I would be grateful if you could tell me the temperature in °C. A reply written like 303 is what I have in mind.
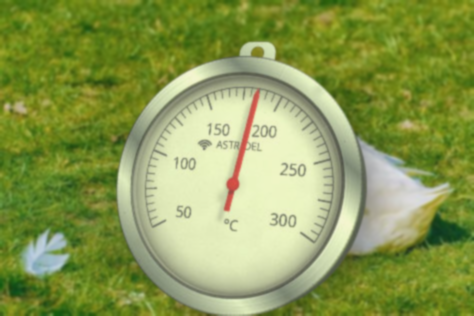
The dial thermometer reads 185
